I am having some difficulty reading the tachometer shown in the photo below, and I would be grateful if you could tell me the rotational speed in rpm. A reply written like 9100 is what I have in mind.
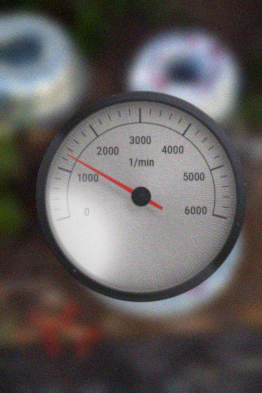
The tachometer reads 1300
